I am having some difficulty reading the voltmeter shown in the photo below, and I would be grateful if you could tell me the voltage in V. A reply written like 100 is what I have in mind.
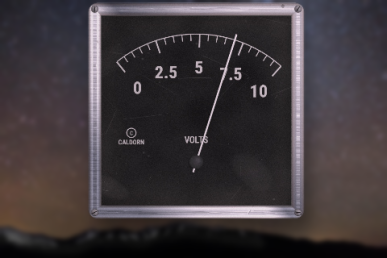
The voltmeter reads 7
